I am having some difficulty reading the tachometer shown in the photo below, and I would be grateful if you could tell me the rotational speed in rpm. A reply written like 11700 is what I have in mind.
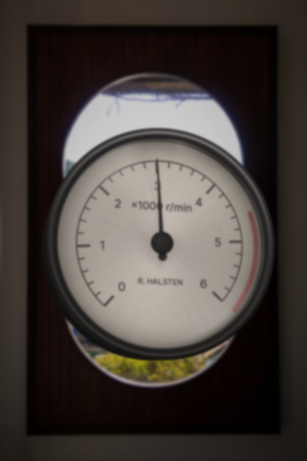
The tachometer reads 3000
